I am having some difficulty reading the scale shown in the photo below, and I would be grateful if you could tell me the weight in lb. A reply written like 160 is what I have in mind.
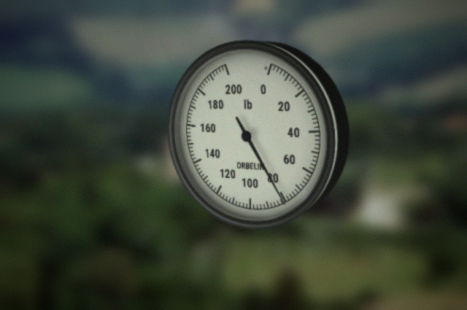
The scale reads 80
